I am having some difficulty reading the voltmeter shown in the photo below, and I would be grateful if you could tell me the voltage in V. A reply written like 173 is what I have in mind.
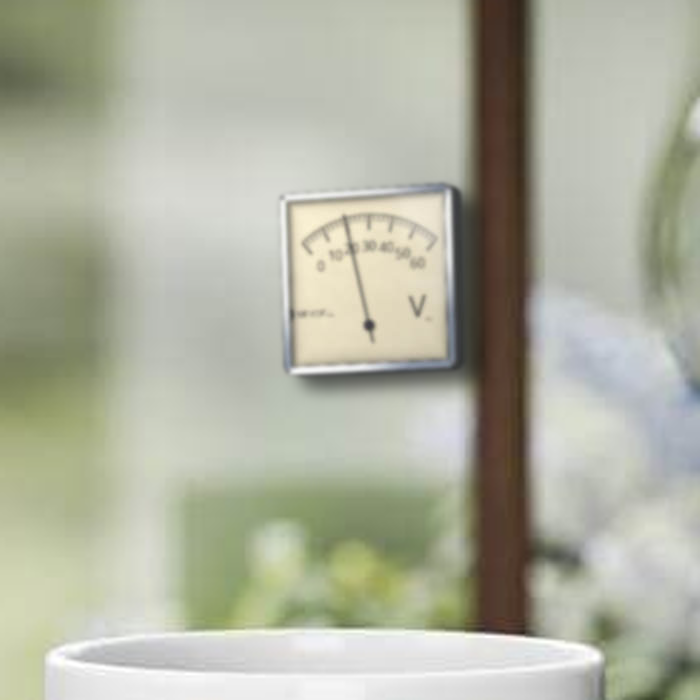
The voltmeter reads 20
